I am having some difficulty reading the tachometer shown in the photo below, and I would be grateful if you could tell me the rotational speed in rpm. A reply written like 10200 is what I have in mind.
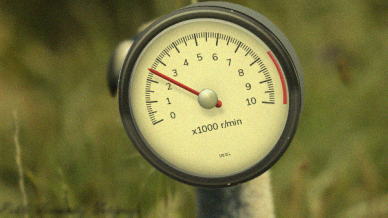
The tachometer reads 2500
